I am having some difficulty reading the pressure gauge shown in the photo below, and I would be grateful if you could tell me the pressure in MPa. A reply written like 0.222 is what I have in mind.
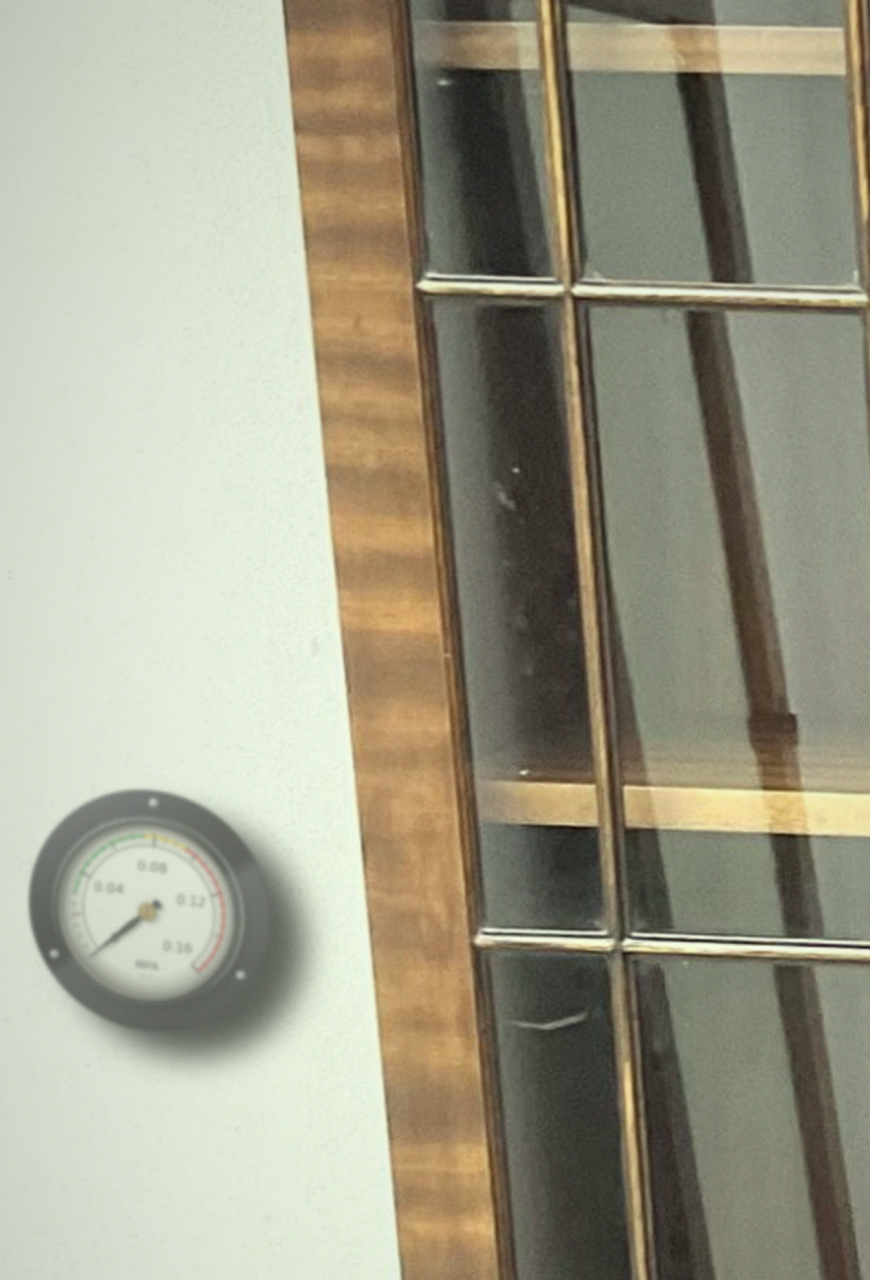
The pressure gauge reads 0
